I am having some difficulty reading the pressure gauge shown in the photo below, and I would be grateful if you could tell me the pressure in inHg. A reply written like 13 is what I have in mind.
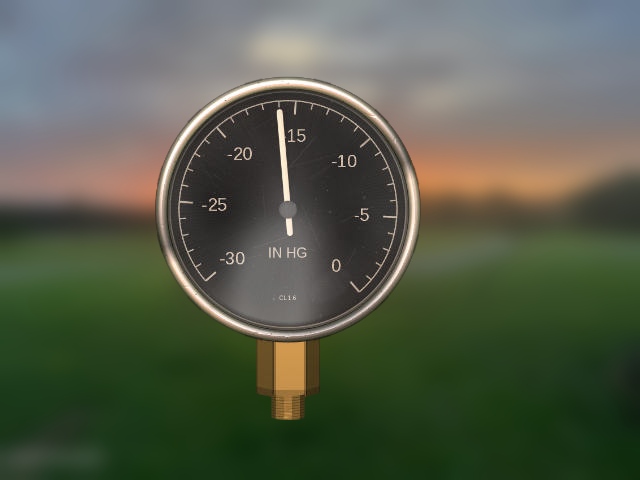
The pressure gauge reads -16
